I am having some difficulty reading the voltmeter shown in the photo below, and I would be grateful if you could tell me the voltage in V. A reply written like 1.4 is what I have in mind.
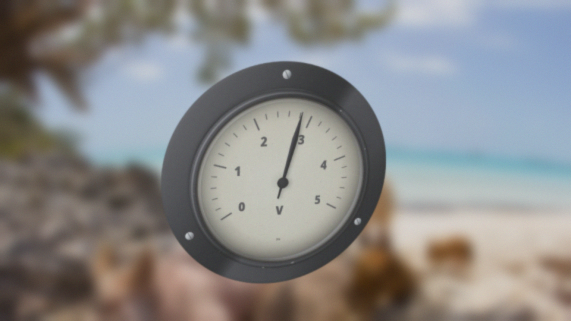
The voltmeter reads 2.8
